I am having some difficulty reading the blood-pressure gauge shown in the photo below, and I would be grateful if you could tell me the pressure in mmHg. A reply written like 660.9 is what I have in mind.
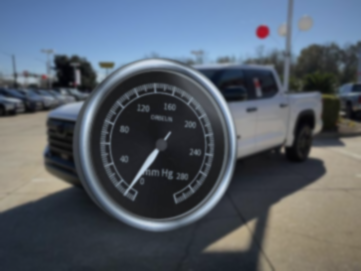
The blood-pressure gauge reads 10
